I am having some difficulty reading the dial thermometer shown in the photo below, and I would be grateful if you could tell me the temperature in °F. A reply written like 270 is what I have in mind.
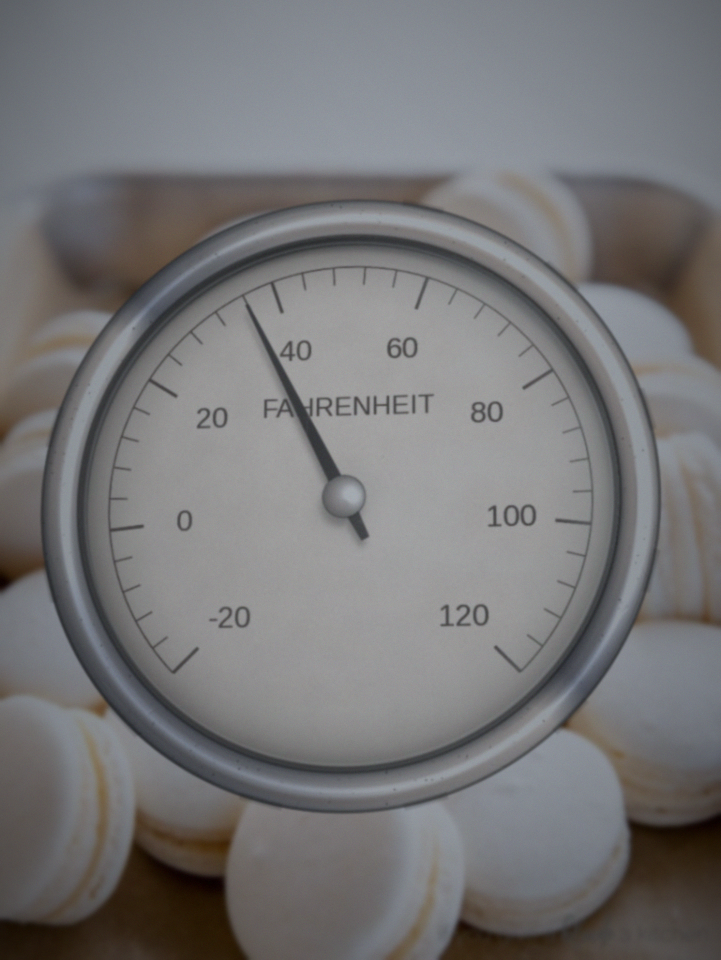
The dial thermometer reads 36
